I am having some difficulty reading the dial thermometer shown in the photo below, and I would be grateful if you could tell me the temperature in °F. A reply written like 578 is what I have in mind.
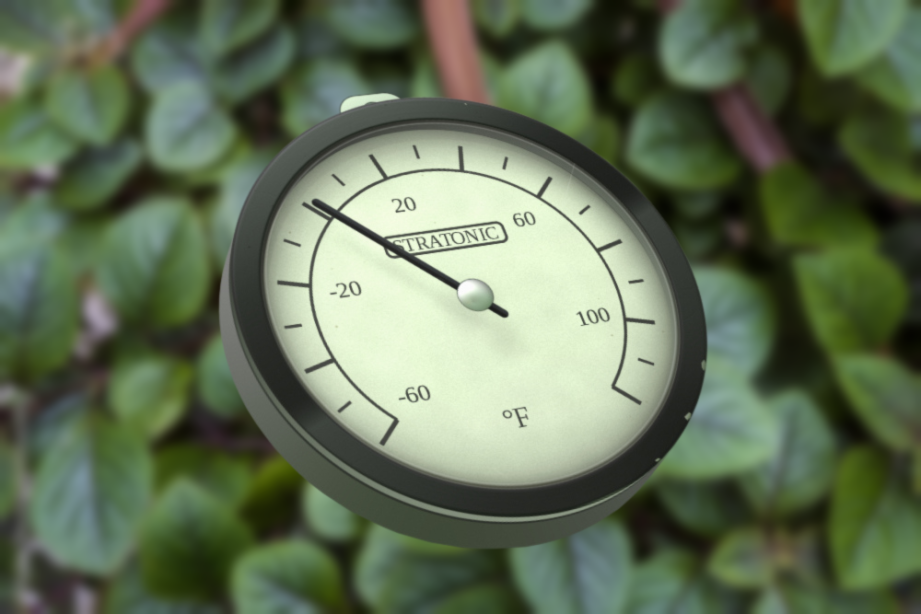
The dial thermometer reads 0
